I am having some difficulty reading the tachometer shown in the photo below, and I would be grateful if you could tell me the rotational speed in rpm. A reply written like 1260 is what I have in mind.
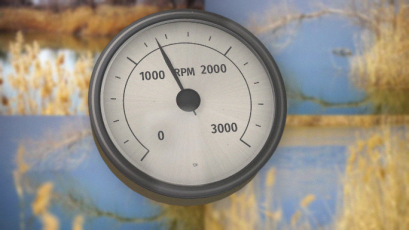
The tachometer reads 1300
